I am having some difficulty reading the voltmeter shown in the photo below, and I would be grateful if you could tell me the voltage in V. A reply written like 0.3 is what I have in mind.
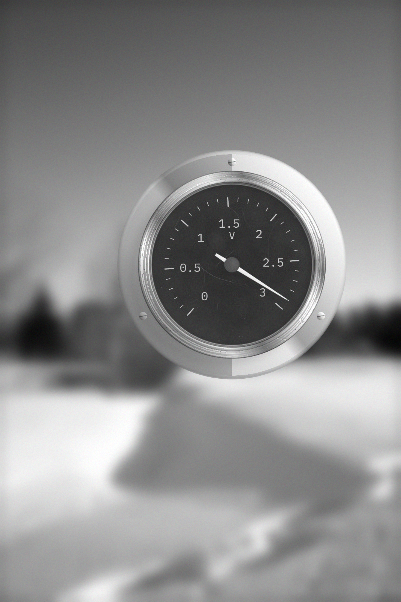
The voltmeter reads 2.9
